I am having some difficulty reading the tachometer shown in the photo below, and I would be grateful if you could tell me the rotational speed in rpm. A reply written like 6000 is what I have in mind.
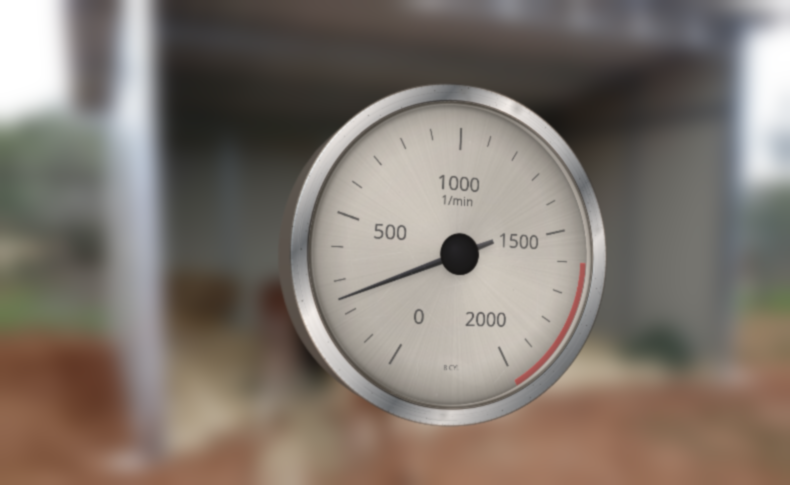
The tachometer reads 250
